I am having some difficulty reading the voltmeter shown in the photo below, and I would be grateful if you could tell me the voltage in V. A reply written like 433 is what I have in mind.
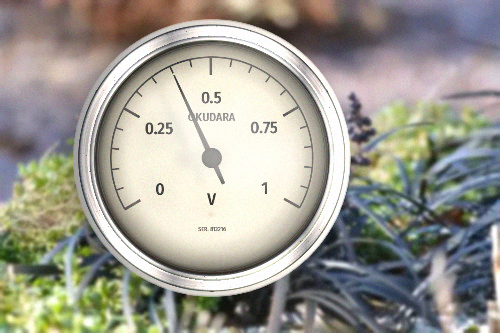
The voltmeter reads 0.4
